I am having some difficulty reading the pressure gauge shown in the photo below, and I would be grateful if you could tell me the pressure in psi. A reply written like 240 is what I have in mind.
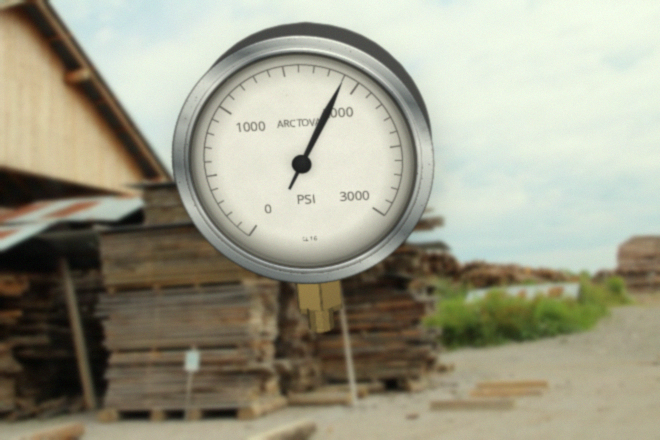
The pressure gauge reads 1900
